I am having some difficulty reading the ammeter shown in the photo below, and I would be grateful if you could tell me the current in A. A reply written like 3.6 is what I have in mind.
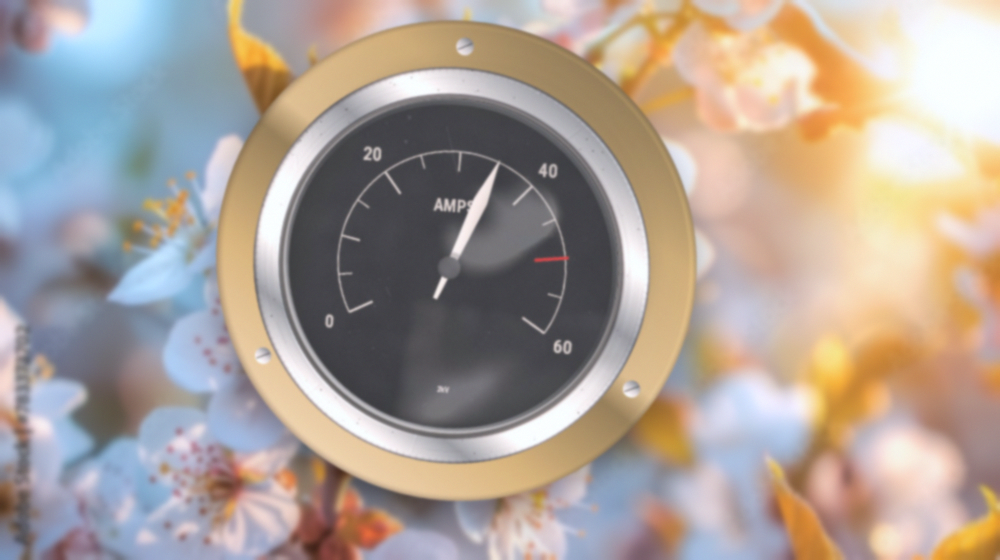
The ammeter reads 35
